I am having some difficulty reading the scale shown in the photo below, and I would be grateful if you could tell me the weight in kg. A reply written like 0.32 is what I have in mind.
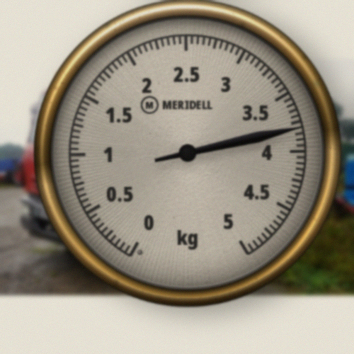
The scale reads 3.8
